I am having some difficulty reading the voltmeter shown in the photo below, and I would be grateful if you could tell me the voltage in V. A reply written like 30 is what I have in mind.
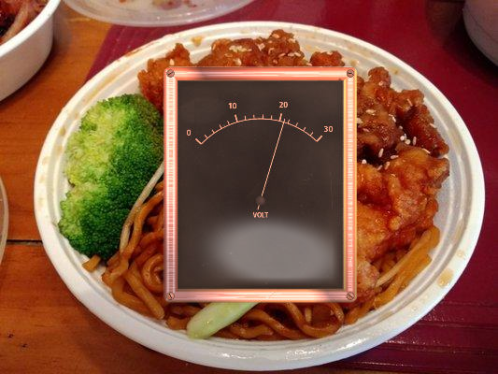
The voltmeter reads 21
